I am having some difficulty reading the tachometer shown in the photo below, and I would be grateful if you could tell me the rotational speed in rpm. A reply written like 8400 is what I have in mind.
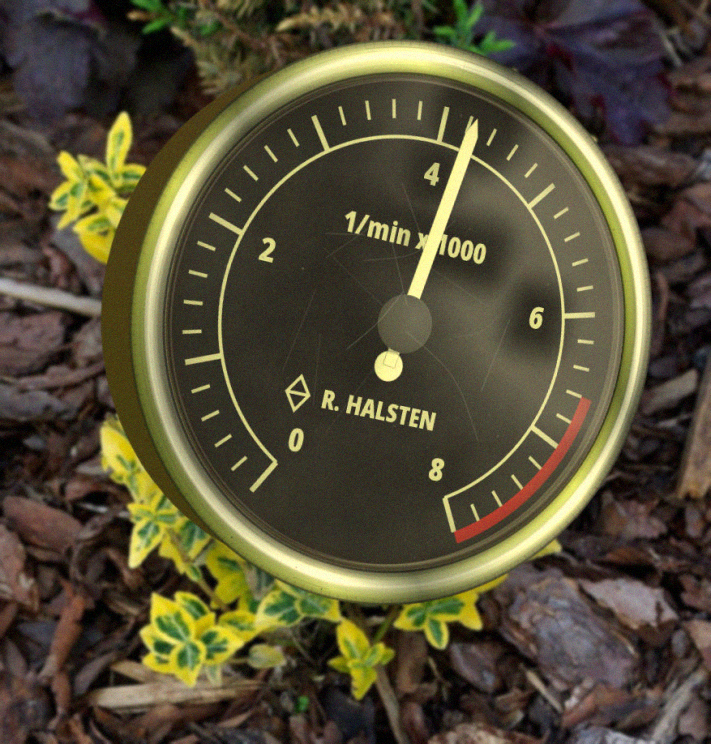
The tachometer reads 4200
